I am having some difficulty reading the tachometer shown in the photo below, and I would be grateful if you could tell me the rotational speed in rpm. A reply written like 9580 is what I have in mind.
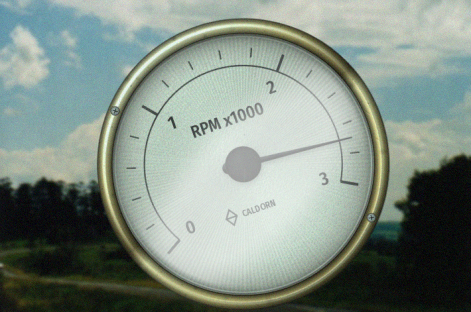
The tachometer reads 2700
